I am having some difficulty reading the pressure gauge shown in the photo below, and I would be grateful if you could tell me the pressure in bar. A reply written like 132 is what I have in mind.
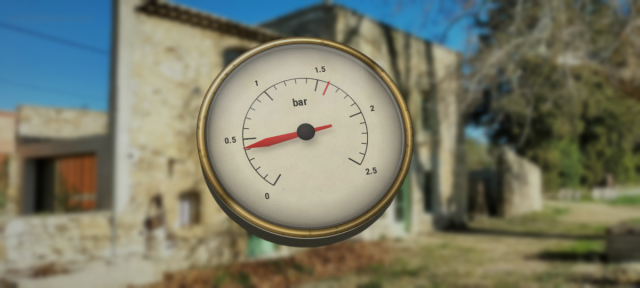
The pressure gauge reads 0.4
